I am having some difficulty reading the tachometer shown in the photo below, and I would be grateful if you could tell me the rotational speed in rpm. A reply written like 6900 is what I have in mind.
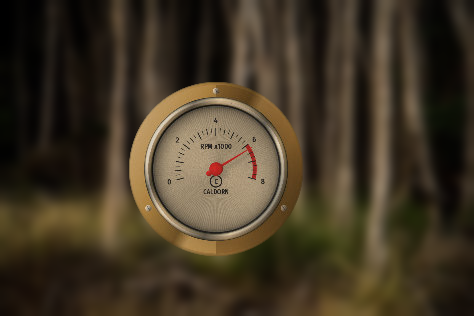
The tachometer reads 6250
